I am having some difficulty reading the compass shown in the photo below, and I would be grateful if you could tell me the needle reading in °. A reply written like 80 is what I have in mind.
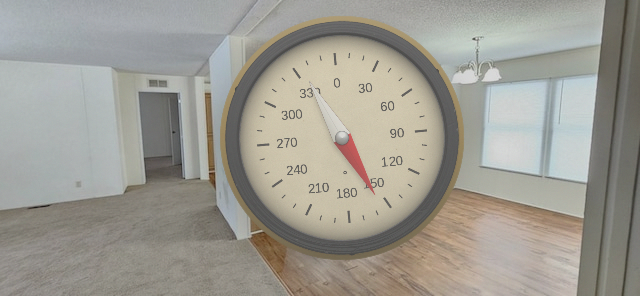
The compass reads 155
